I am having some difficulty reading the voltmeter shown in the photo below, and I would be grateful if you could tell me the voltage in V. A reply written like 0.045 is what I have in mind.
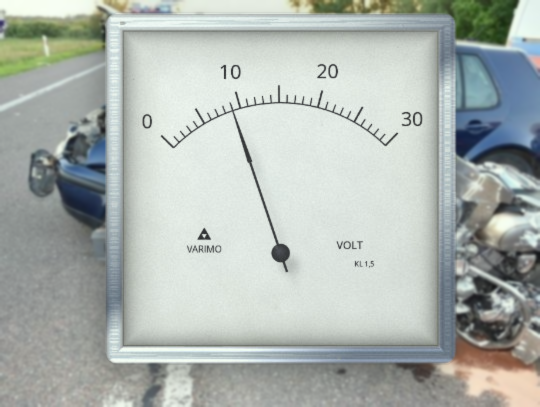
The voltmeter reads 9
